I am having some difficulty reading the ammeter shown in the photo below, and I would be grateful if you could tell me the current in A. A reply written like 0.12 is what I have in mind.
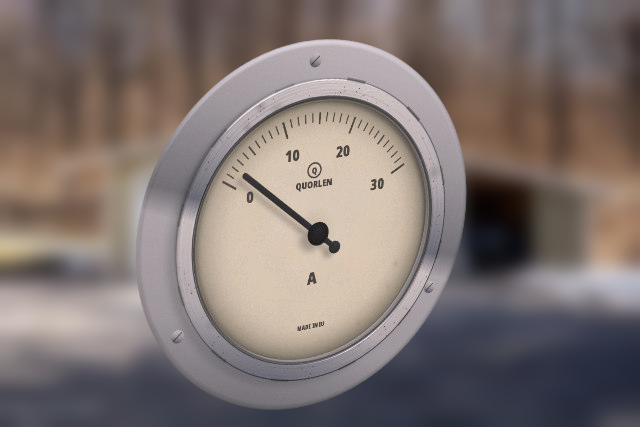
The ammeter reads 2
